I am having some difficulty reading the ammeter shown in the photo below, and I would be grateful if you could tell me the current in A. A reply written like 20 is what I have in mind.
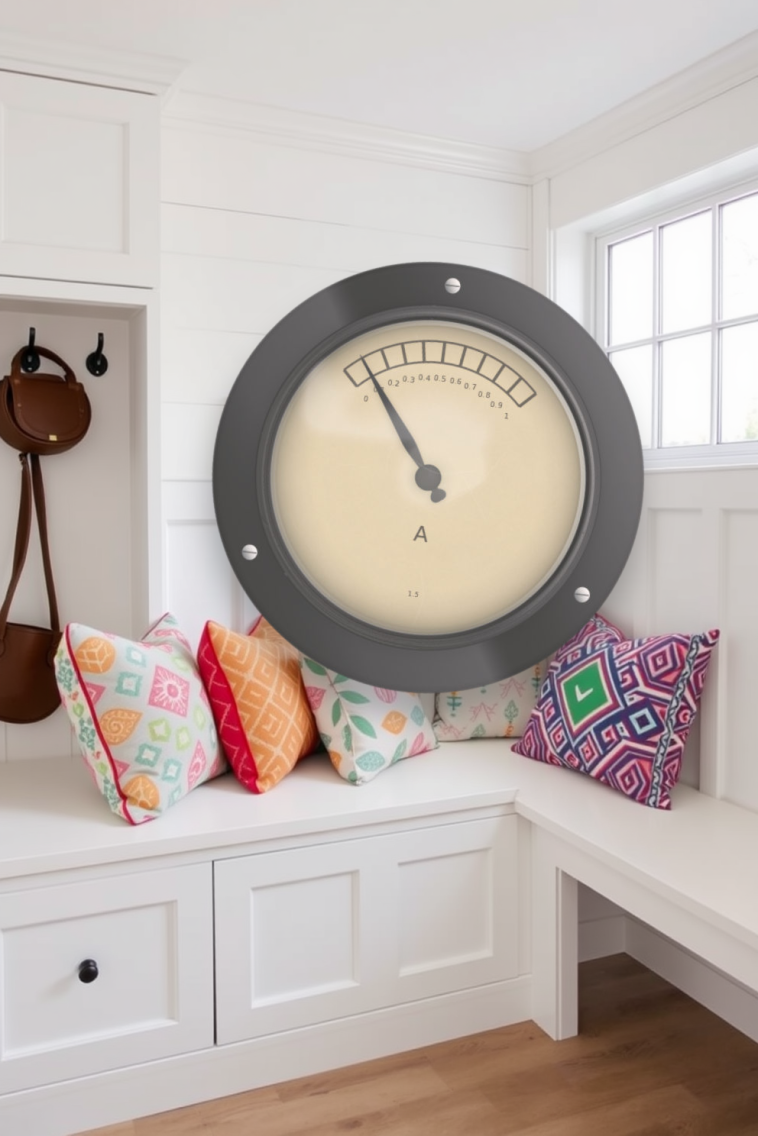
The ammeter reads 0.1
